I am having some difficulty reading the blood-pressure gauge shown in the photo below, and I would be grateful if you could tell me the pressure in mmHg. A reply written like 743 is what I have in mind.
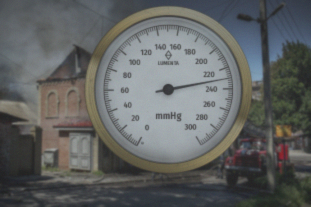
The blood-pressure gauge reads 230
